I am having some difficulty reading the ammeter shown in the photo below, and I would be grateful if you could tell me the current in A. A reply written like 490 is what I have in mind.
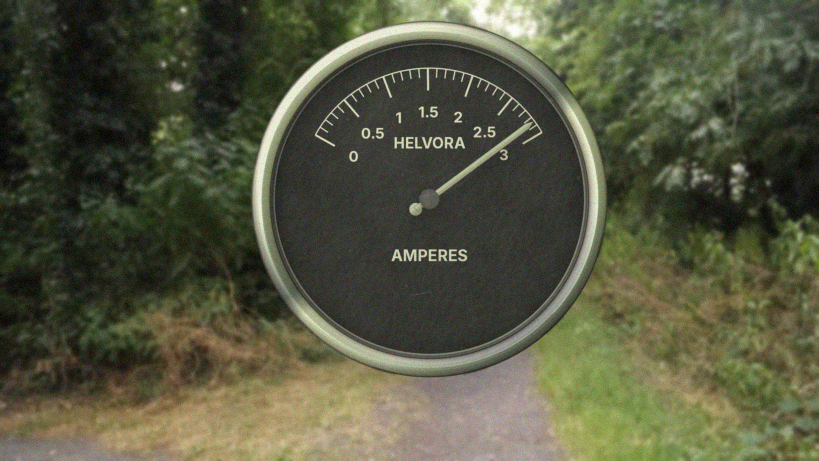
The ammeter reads 2.85
